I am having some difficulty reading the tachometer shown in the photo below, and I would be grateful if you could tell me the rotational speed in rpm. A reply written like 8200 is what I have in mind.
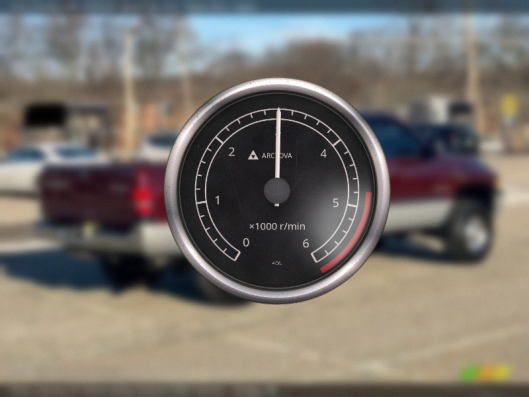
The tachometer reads 3000
